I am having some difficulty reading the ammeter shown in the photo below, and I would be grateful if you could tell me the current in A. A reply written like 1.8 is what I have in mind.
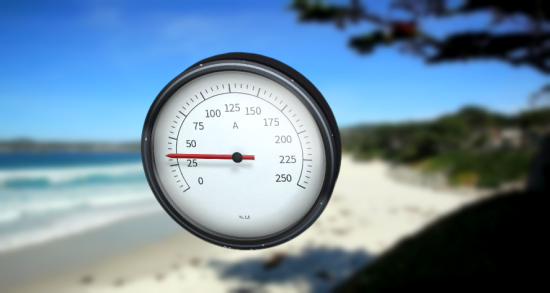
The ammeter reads 35
